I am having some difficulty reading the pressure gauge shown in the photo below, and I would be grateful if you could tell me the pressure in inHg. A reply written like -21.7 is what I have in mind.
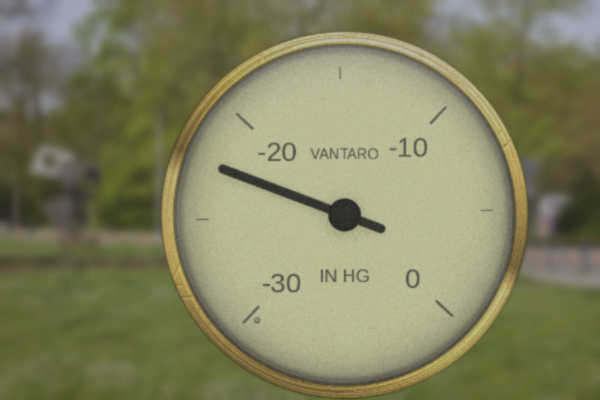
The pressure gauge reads -22.5
